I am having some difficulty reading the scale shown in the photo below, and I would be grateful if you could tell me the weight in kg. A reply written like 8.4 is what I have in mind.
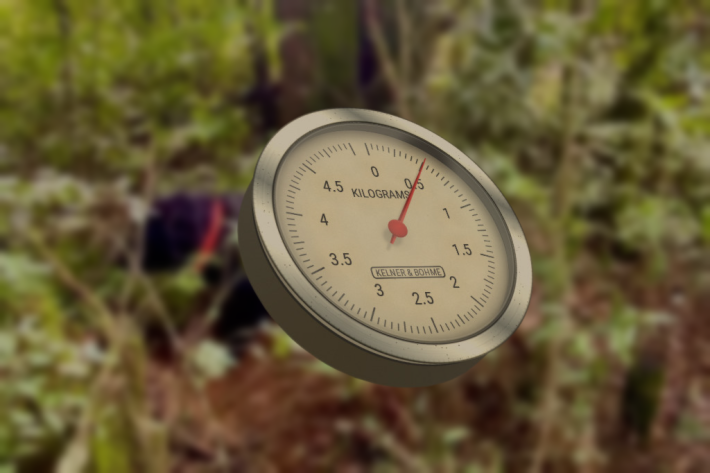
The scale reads 0.5
